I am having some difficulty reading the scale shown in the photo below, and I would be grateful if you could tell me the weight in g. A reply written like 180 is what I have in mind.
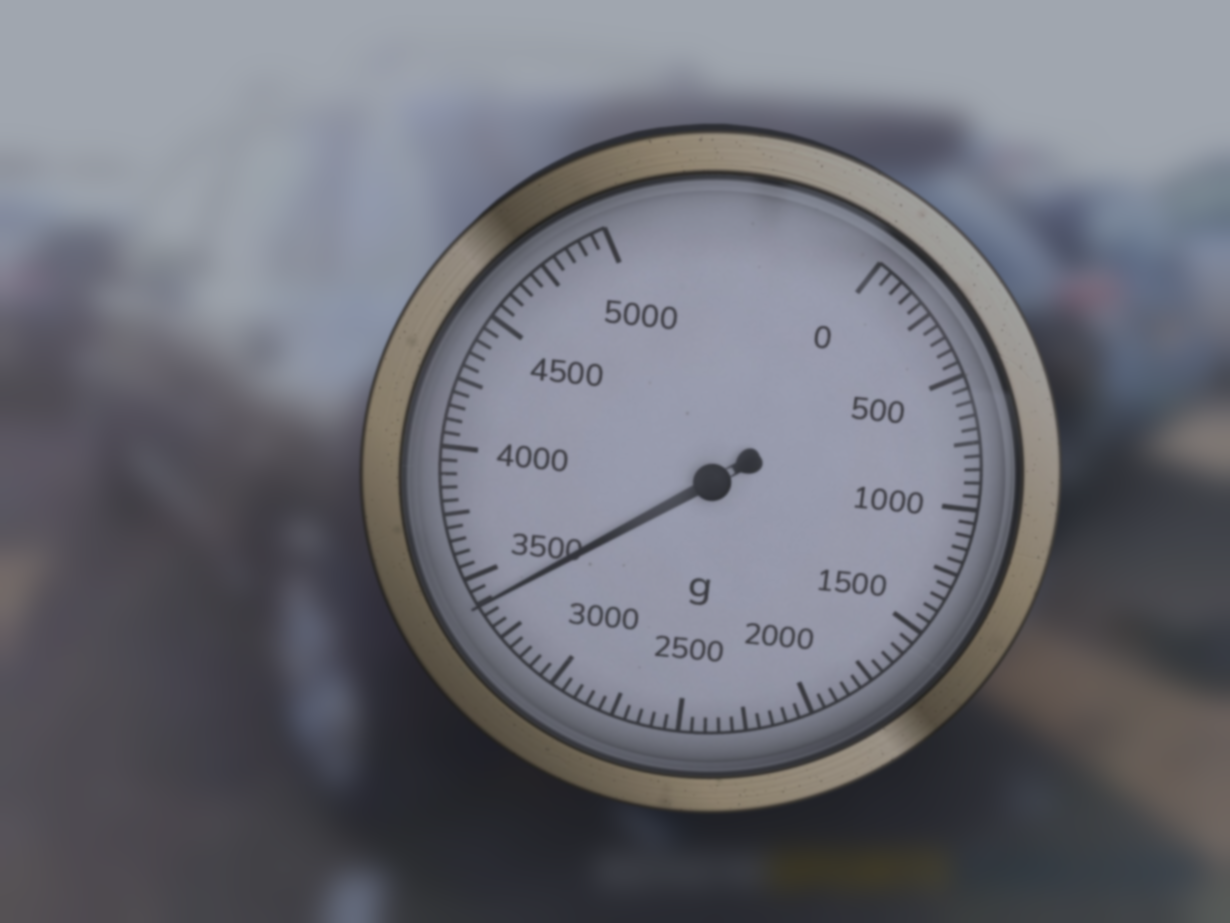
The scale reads 3400
